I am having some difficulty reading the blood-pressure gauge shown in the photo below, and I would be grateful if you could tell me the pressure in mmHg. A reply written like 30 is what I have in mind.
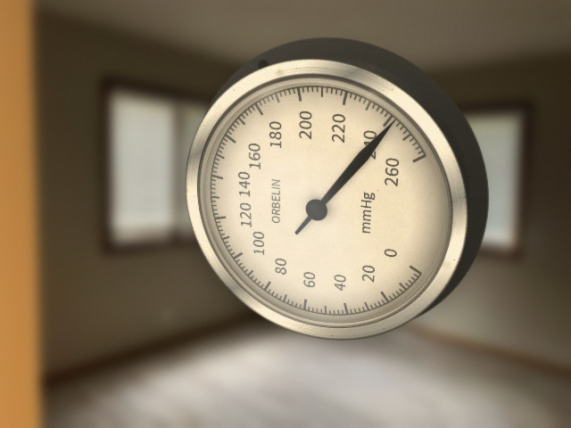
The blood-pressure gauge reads 242
